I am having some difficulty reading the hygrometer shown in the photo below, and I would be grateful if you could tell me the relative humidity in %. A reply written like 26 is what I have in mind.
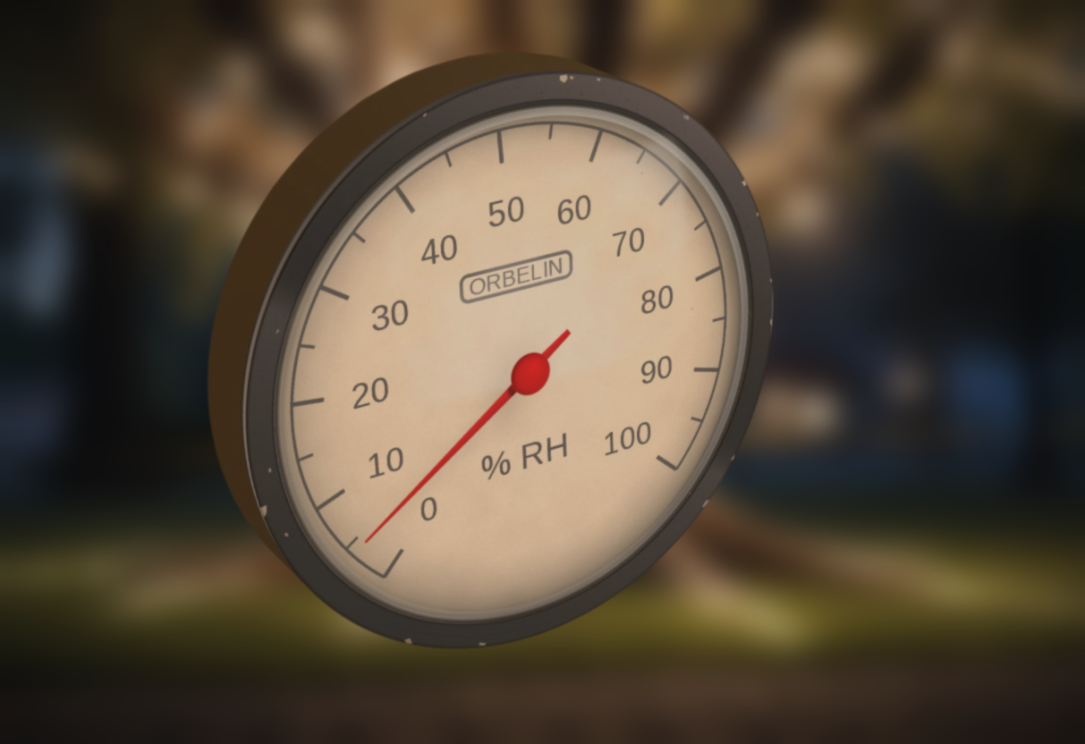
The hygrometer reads 5
